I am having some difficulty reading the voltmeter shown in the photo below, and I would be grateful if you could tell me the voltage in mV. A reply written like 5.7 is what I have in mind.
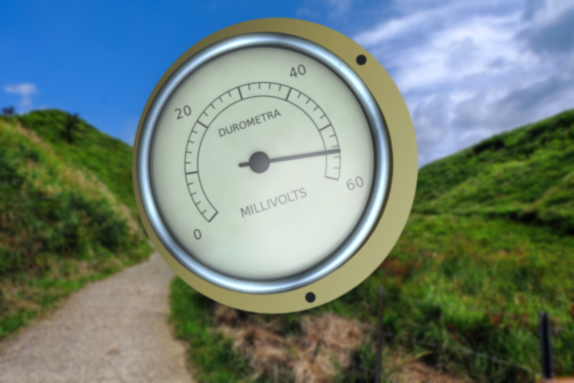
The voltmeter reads 55
